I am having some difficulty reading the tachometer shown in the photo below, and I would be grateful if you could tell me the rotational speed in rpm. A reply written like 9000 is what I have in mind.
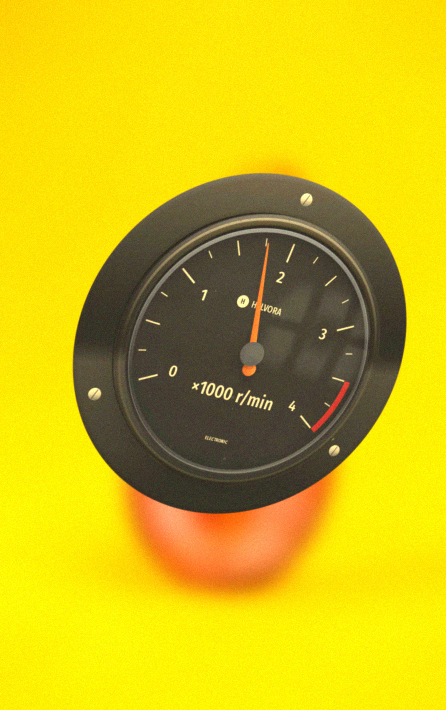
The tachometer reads 1750
